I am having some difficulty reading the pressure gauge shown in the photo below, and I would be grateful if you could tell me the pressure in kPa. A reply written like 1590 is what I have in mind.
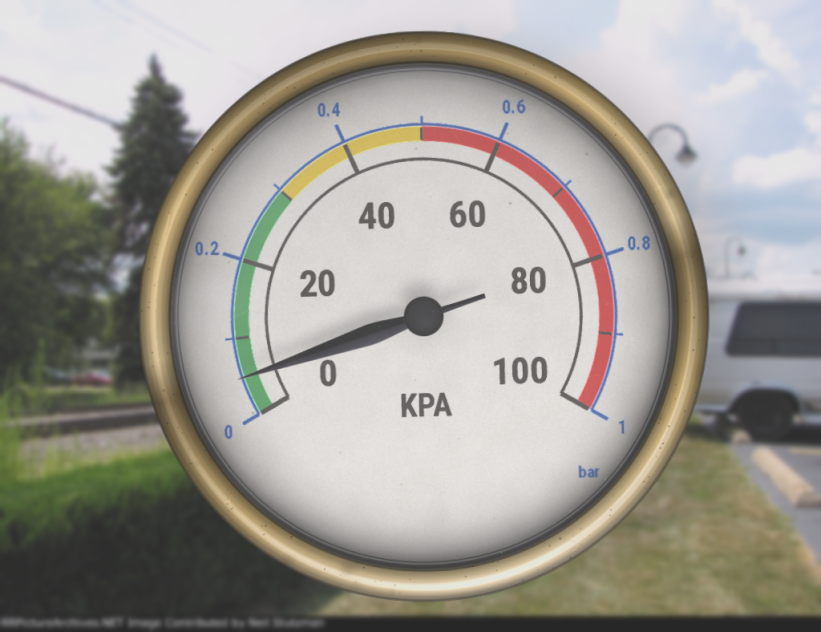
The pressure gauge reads 5
